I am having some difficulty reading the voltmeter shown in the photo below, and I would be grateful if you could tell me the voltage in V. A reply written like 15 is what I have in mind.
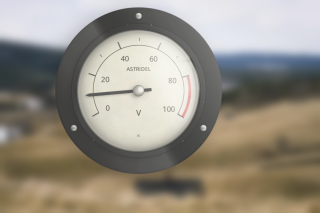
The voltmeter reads 10
